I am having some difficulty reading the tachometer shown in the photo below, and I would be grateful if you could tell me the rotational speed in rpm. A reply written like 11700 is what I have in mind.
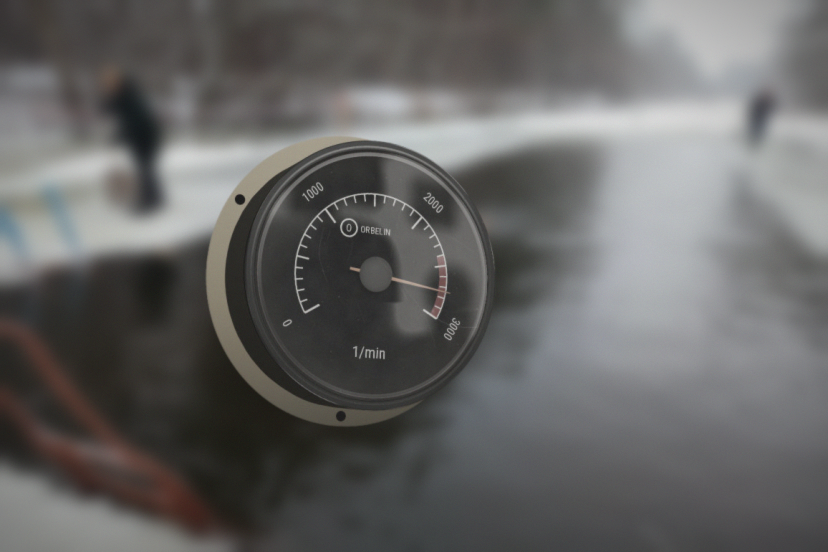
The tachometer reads 2750
